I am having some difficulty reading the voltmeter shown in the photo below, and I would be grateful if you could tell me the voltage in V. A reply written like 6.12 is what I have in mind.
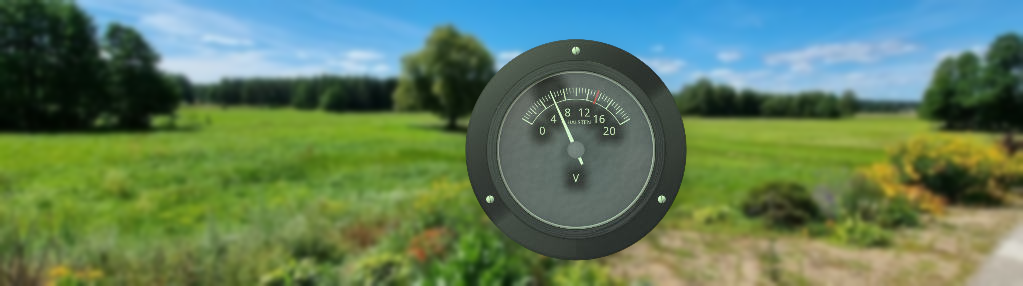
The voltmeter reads 6
